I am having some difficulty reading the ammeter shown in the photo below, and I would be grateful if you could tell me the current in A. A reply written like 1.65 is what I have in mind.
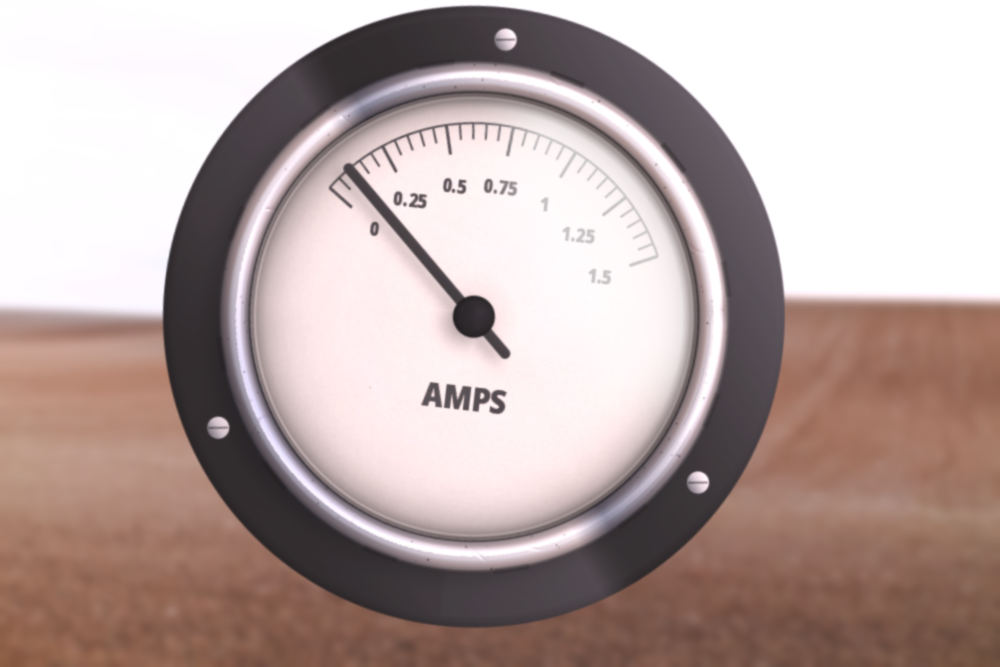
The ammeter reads 0.1
